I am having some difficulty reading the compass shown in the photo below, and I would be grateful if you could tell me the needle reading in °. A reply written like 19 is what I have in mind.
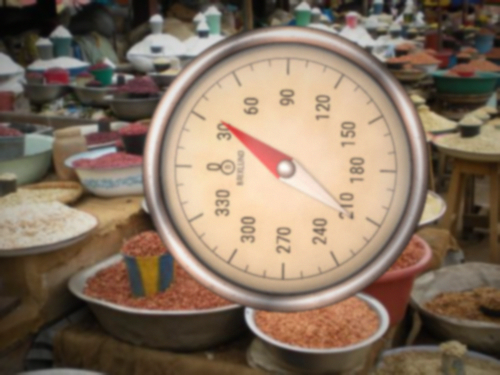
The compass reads 35
